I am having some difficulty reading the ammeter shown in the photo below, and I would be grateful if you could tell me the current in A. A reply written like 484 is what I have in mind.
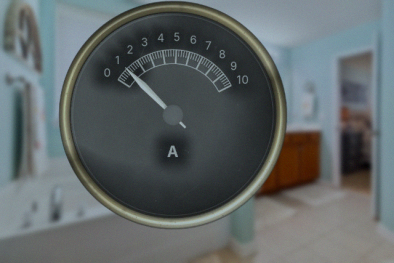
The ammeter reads 1
